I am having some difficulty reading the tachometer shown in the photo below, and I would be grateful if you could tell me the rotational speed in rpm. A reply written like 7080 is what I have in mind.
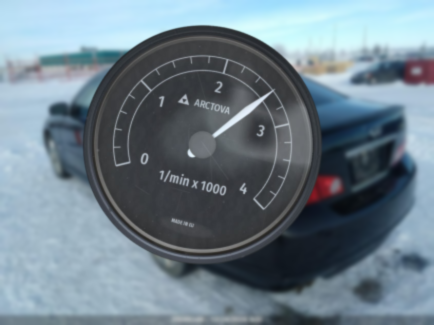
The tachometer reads 2600
